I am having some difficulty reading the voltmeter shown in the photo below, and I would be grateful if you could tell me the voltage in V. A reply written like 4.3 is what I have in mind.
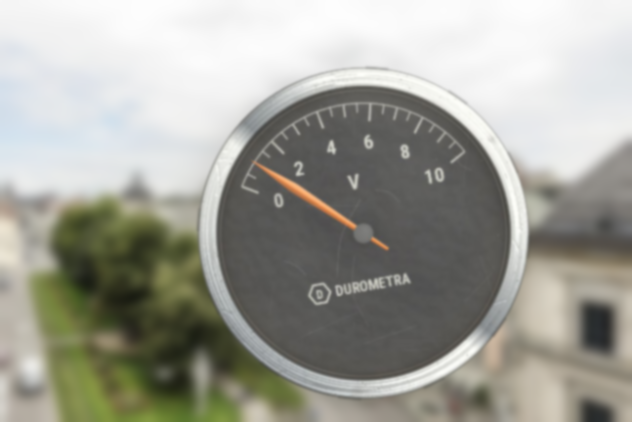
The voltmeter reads 1
